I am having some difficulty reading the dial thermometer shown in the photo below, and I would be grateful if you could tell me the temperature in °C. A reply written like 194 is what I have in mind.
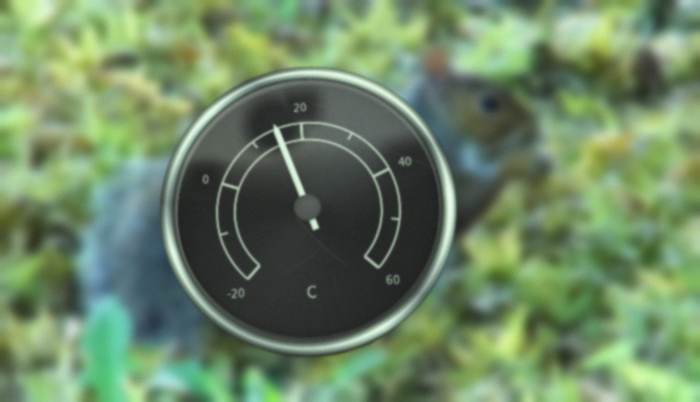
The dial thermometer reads 15
